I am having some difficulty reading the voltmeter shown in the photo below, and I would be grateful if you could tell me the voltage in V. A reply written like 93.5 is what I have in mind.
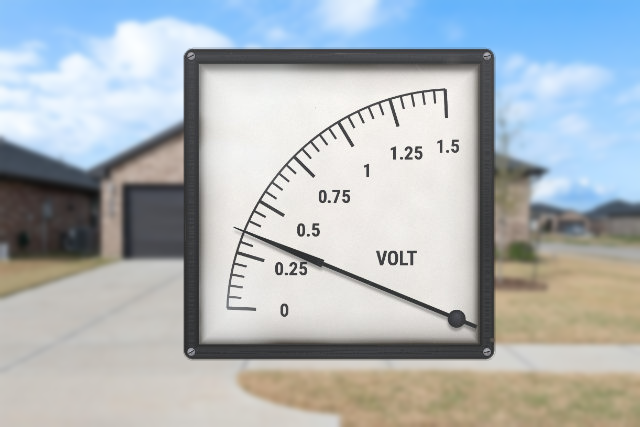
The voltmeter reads 0.35
